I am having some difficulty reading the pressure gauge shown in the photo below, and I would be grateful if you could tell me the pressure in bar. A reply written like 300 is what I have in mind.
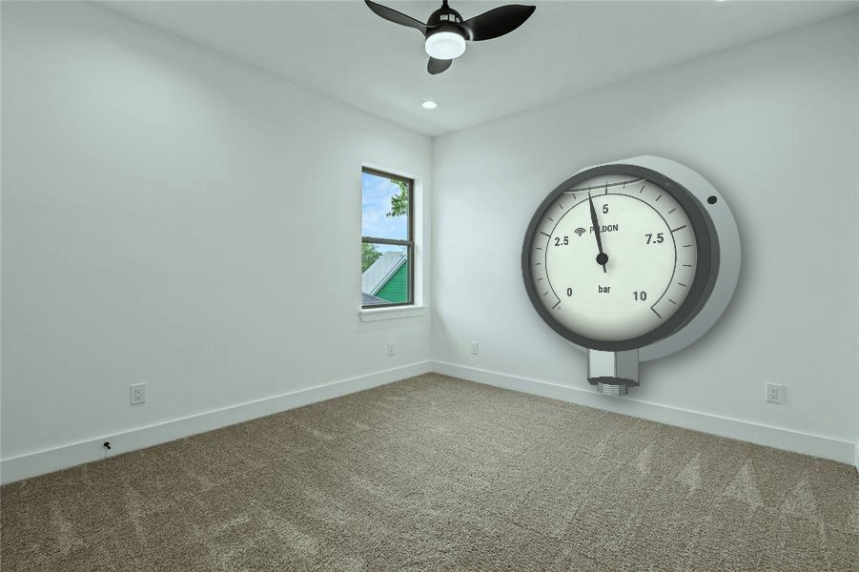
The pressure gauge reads 4.5
